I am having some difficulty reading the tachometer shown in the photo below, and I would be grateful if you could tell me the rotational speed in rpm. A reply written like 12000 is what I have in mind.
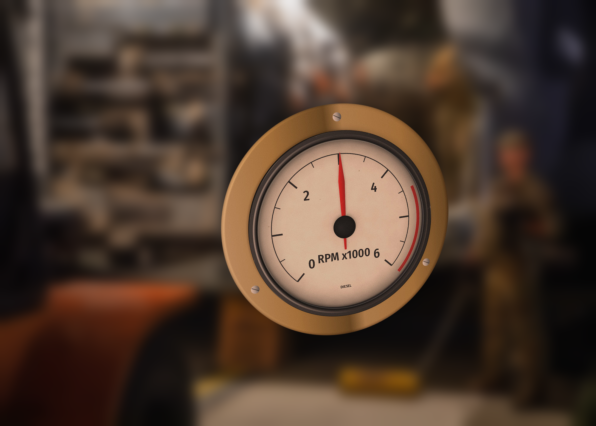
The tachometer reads 3000
